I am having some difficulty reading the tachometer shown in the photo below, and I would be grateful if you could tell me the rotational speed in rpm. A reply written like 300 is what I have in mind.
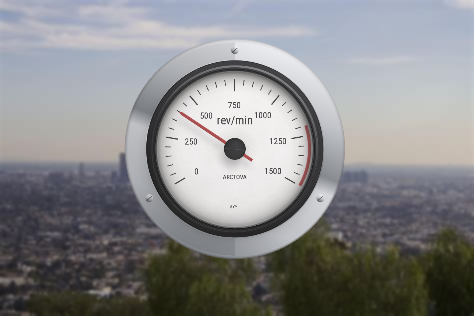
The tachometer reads 400
